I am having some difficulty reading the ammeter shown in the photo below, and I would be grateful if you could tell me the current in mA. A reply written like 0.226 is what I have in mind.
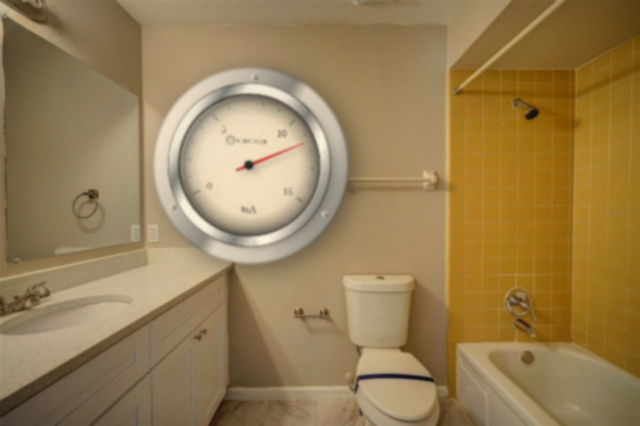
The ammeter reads 11.5
